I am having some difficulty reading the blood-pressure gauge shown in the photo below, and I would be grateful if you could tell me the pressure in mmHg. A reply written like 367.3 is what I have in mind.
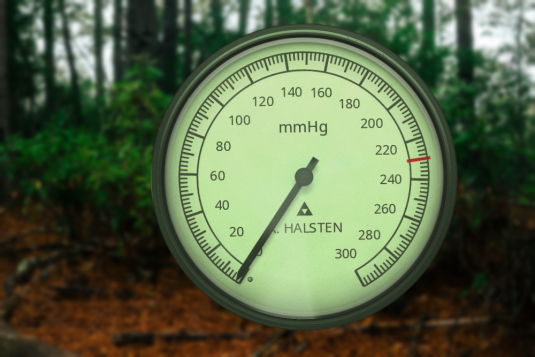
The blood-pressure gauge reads 2
